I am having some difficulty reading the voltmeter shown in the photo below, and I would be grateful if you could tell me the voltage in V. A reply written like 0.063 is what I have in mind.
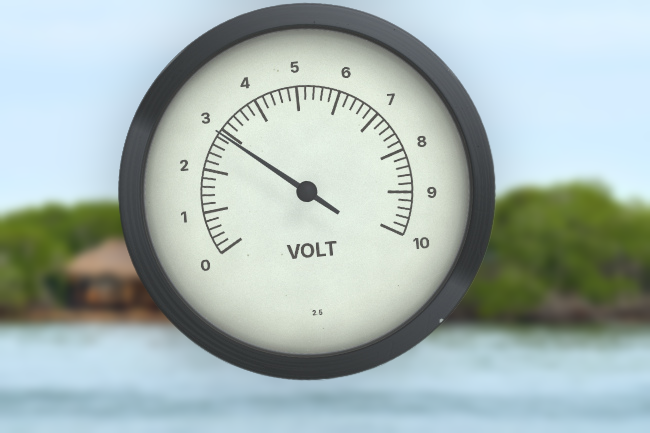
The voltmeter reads 2.9
